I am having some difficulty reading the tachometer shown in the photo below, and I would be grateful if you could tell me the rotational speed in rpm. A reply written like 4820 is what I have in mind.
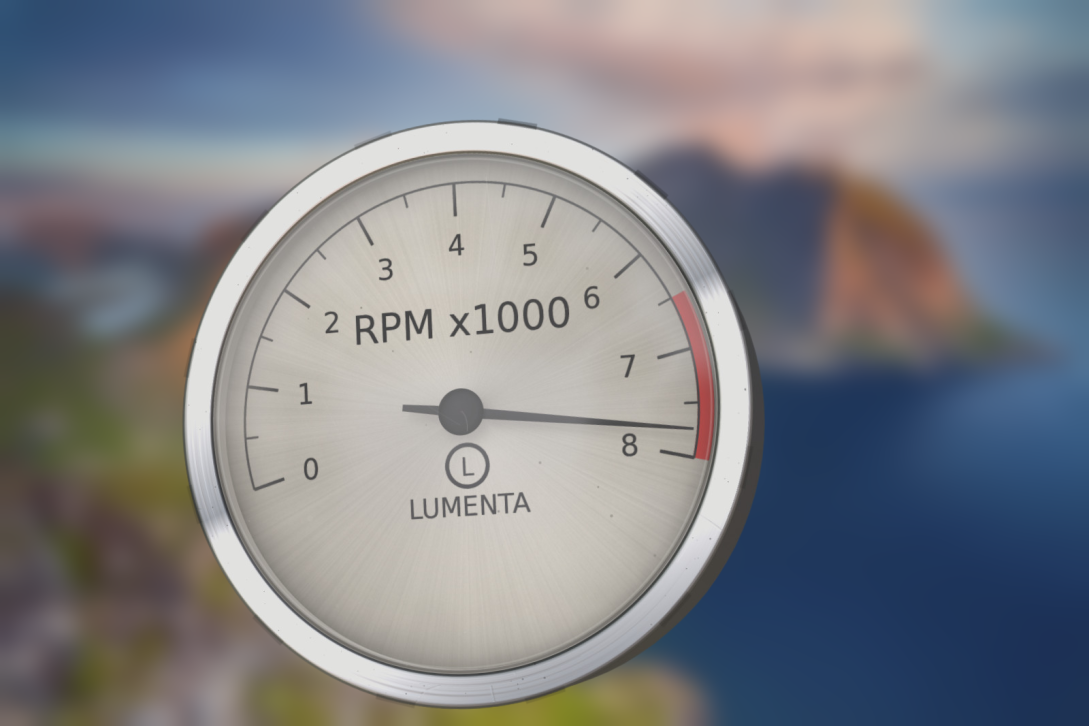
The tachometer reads 7750
